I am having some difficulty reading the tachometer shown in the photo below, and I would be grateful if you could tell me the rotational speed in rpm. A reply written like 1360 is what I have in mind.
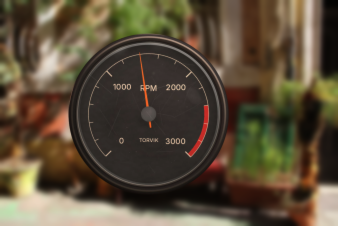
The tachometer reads 1400
